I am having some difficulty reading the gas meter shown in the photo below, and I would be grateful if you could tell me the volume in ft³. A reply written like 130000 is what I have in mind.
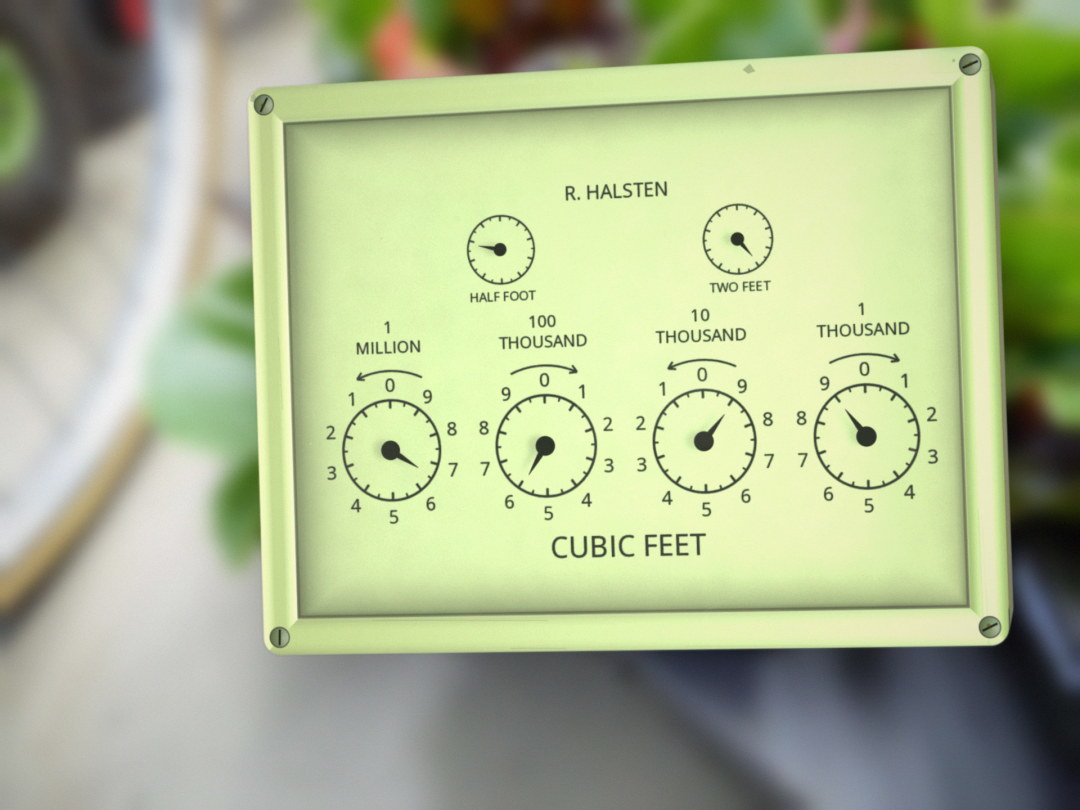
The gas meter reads 658900
